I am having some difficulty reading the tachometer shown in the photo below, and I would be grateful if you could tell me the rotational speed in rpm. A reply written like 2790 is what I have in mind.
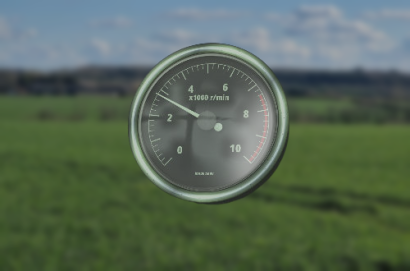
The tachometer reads 2800
